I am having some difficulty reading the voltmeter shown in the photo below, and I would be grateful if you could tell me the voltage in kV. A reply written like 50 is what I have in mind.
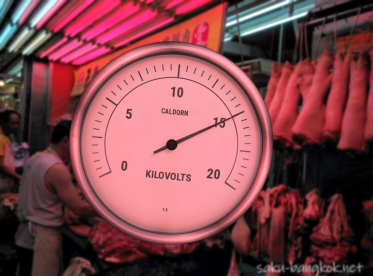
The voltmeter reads 15
